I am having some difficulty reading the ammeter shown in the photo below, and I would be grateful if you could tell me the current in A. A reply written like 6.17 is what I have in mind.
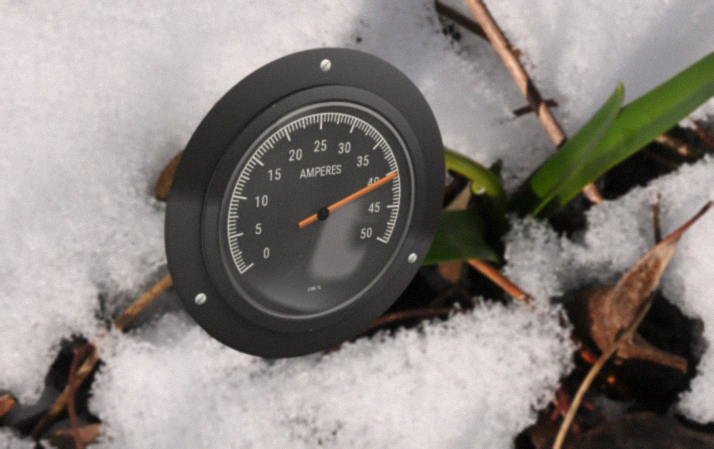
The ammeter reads 40
